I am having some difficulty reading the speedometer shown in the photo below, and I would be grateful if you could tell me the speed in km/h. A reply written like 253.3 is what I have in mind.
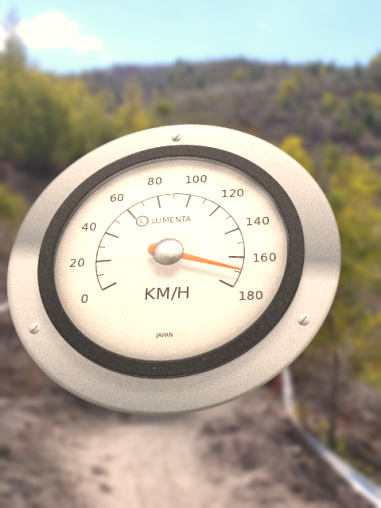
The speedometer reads 170
